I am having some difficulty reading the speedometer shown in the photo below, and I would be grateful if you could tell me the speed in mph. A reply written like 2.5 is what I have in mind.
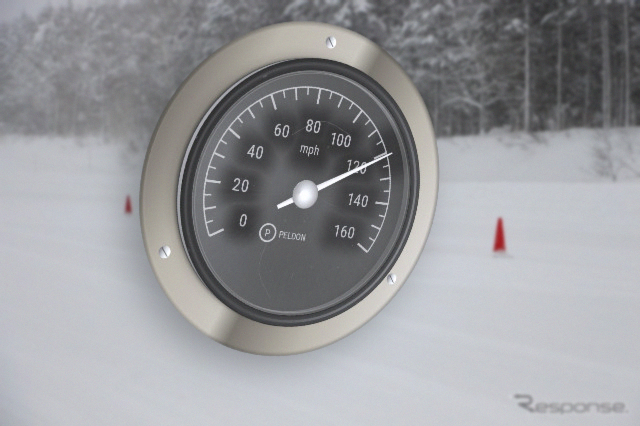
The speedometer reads 120
